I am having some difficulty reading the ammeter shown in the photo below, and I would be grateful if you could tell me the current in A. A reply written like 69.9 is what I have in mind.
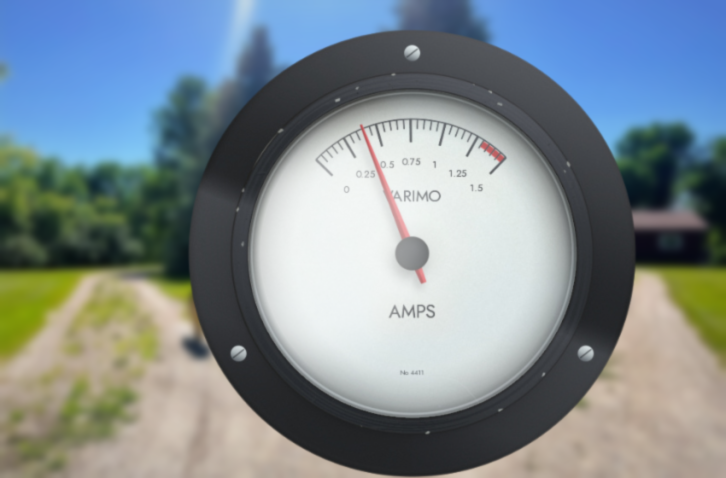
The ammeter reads 0.4
